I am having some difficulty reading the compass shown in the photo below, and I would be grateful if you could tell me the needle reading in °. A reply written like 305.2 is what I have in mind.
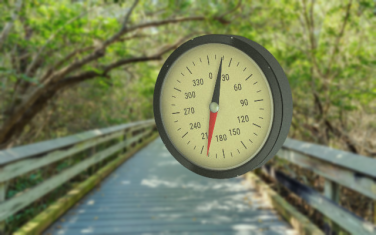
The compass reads 200
